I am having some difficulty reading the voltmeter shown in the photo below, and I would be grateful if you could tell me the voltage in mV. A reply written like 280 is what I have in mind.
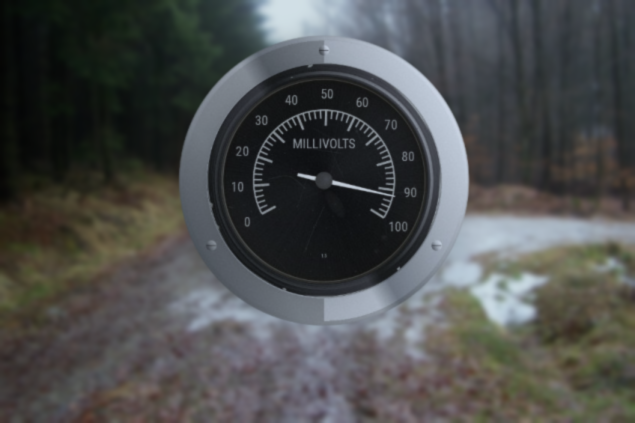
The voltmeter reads 92
